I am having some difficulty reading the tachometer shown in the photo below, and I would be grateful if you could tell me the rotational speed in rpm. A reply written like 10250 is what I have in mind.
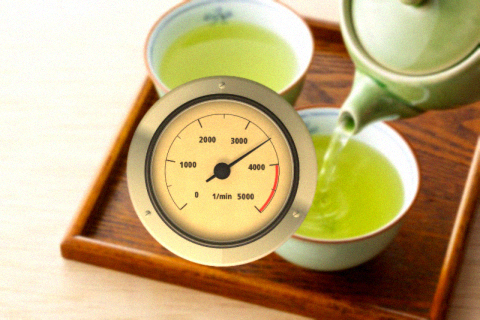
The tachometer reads 3500
